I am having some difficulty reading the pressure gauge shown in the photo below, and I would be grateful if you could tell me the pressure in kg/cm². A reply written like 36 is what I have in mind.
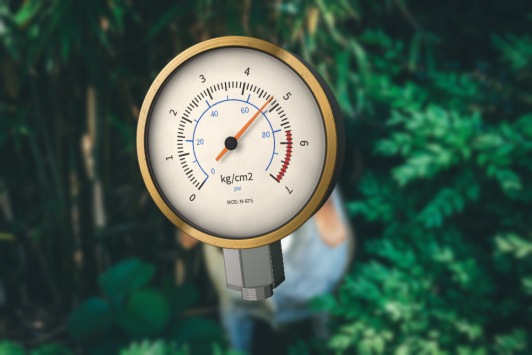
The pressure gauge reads 4.8
